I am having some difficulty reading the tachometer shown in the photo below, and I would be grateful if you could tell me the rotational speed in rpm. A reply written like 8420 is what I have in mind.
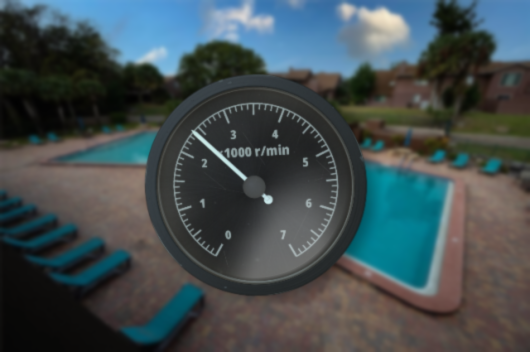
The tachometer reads 2400
